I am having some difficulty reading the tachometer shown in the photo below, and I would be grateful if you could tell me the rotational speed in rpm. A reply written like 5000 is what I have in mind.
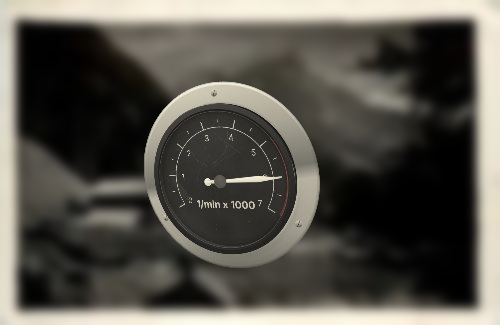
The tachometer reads 6000
